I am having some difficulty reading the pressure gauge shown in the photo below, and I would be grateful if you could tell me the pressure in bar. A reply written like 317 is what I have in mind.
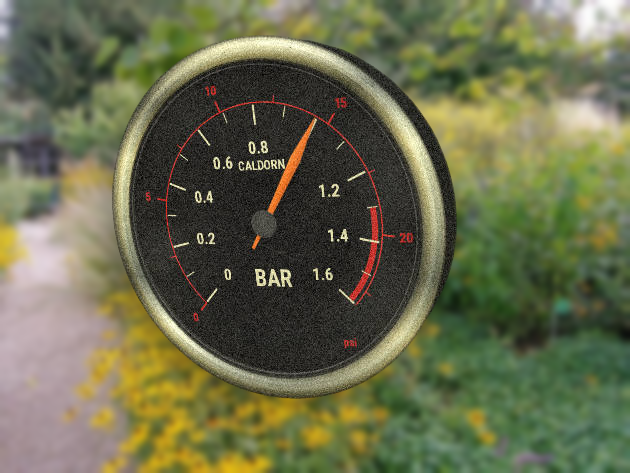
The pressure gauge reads 1
